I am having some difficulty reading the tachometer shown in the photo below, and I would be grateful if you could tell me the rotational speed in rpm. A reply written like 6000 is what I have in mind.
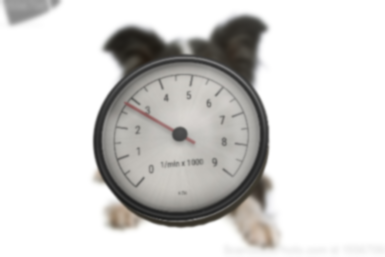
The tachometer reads 2750
